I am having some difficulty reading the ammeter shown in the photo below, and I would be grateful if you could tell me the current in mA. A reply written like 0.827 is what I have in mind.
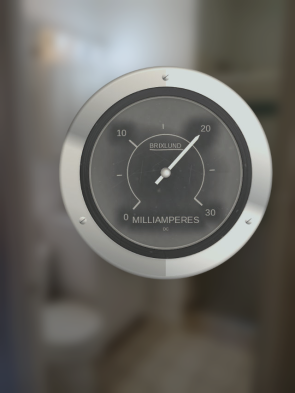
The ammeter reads 20
